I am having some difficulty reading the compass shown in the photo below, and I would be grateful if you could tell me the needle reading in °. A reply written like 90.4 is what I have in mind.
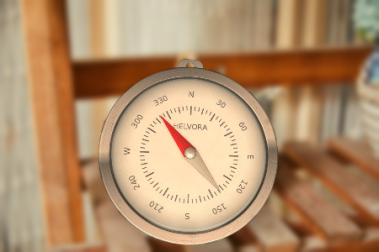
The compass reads 320
